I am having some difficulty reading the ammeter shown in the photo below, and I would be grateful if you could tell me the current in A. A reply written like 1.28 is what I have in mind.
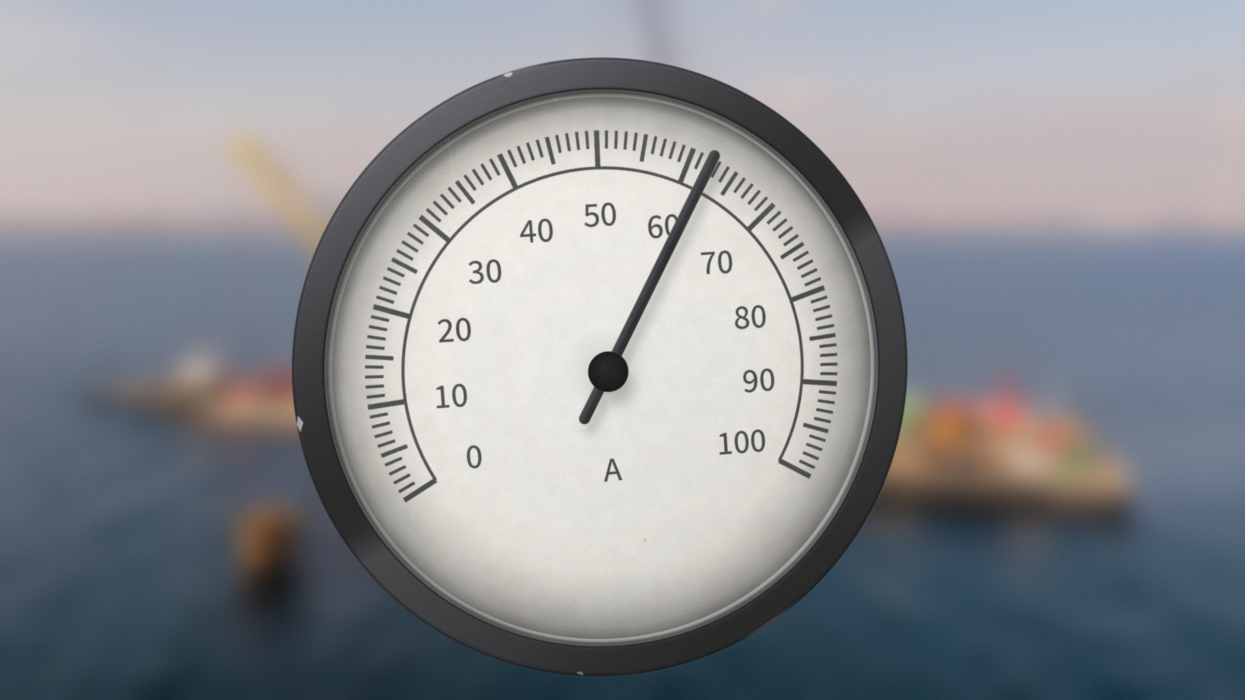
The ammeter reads 62
